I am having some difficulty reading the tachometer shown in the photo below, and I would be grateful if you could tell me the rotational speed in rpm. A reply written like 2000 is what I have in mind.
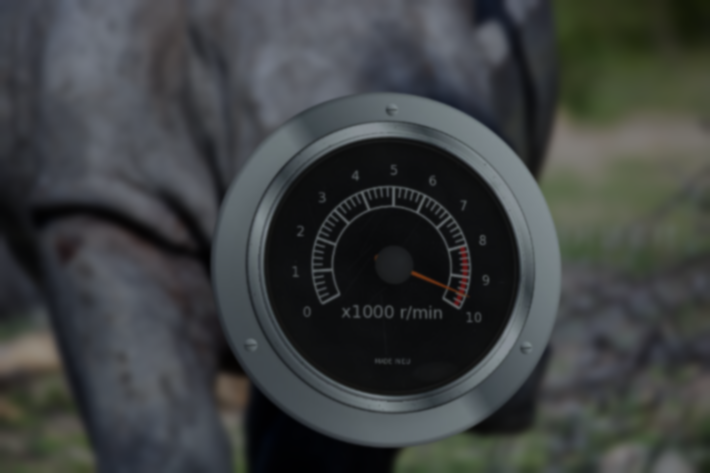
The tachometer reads 9600
